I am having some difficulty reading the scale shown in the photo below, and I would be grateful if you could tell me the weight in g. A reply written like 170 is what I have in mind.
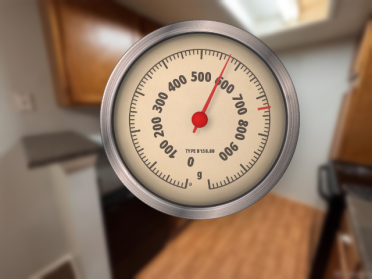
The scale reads 570
